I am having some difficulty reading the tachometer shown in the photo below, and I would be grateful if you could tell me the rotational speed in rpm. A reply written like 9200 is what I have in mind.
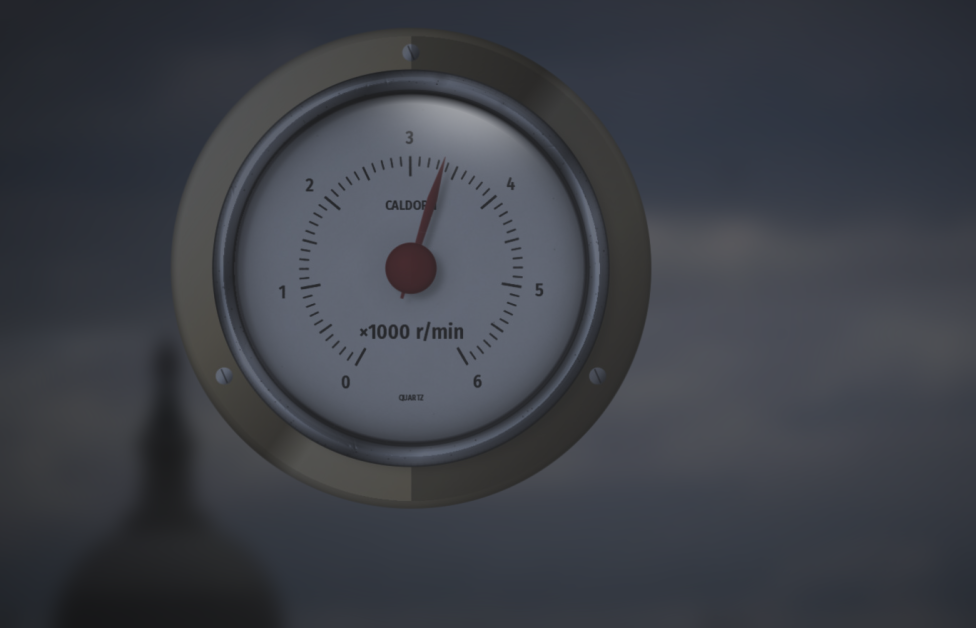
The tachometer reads 3350
